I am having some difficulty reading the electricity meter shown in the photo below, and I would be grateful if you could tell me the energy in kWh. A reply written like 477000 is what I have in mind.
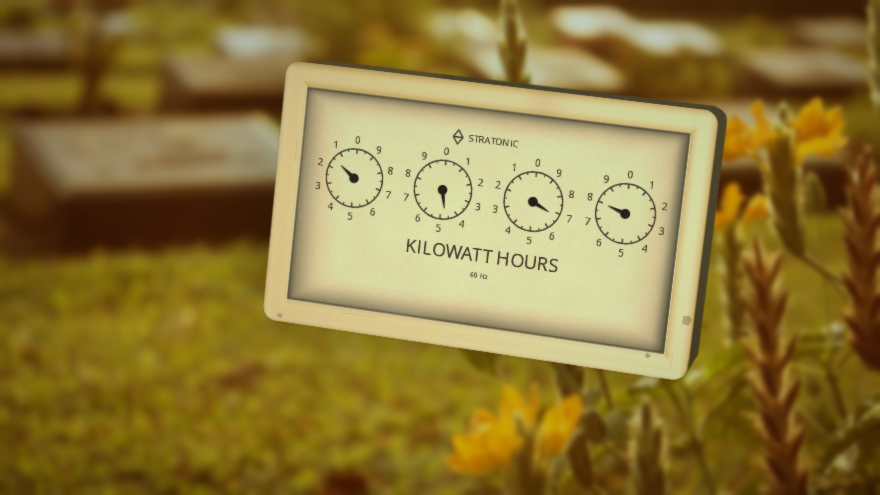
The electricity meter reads 1468
